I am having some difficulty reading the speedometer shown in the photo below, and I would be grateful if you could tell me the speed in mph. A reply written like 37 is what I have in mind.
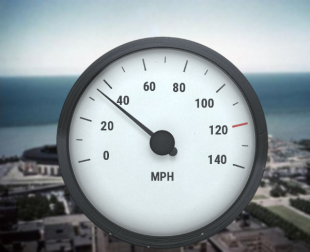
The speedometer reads 35
